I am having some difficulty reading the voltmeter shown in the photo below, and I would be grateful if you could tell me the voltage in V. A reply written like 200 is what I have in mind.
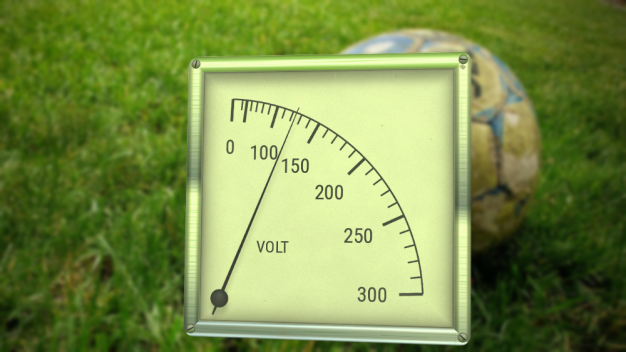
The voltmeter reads 125
